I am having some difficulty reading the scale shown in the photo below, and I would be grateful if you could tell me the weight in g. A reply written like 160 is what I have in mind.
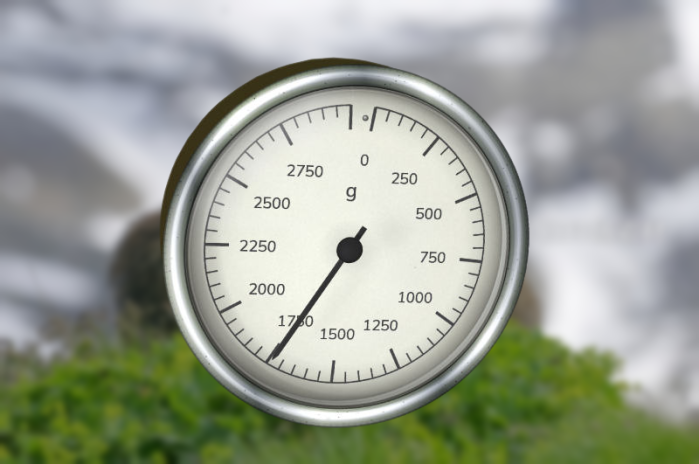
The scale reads 1750
